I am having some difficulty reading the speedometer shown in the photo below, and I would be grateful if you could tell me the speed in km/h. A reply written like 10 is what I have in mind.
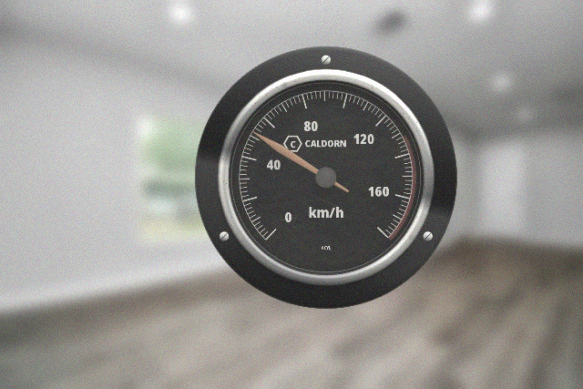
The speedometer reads 52
